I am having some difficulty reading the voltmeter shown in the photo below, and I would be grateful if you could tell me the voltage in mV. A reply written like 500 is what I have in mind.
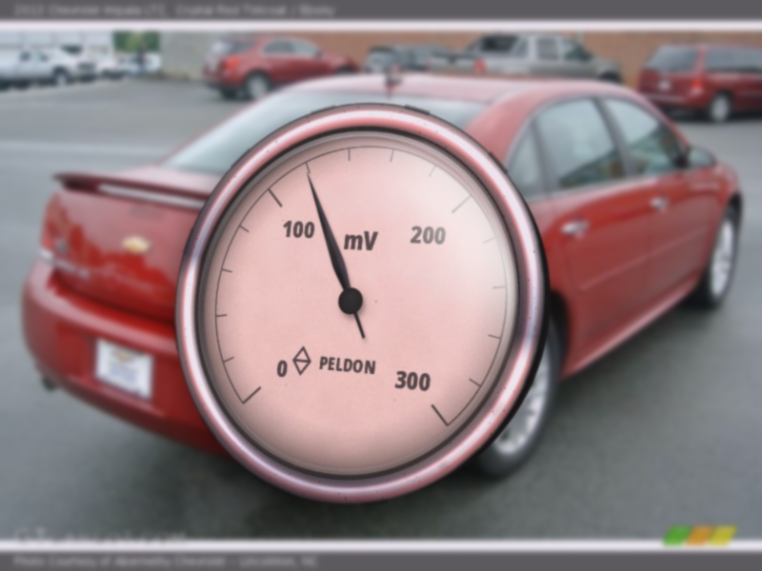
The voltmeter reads 120
